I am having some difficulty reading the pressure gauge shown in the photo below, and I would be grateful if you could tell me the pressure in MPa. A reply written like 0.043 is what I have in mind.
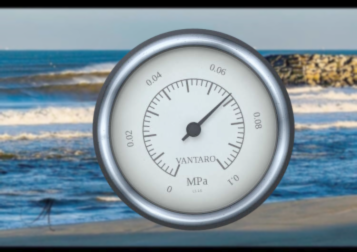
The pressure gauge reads 0.068
